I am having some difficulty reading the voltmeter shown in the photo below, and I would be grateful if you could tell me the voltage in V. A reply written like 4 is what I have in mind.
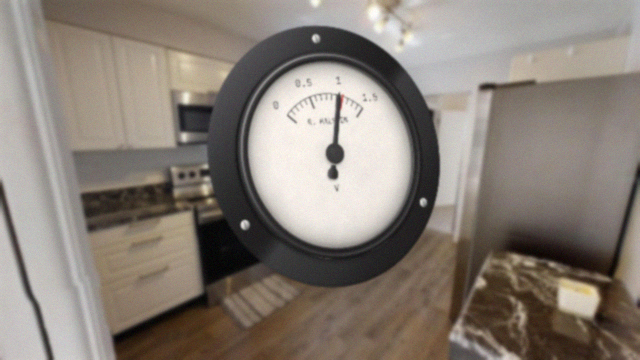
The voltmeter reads 1
